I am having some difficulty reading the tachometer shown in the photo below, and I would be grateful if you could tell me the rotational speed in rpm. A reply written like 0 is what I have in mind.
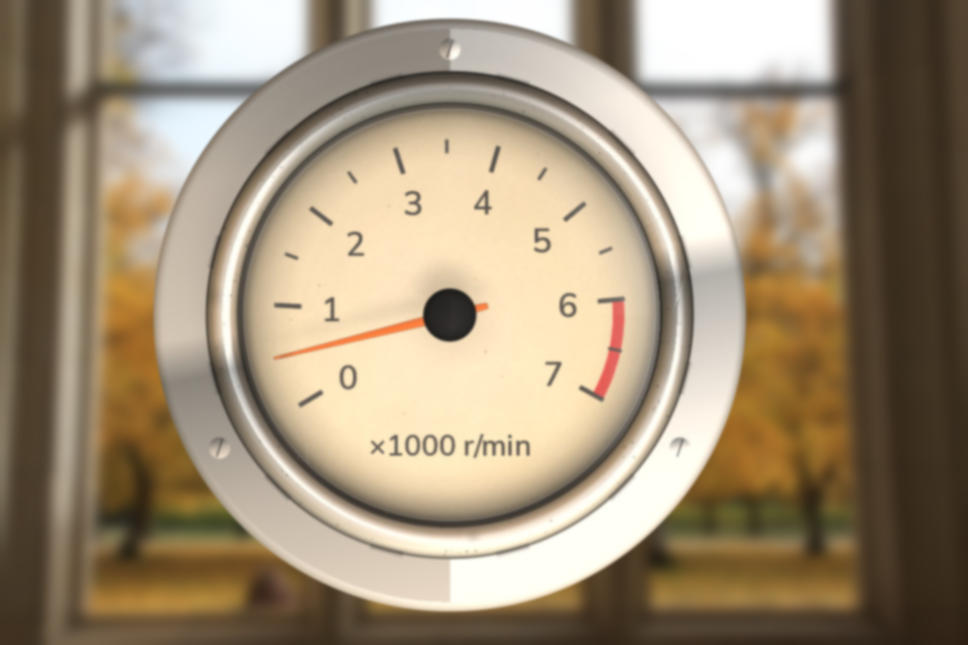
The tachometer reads 500
